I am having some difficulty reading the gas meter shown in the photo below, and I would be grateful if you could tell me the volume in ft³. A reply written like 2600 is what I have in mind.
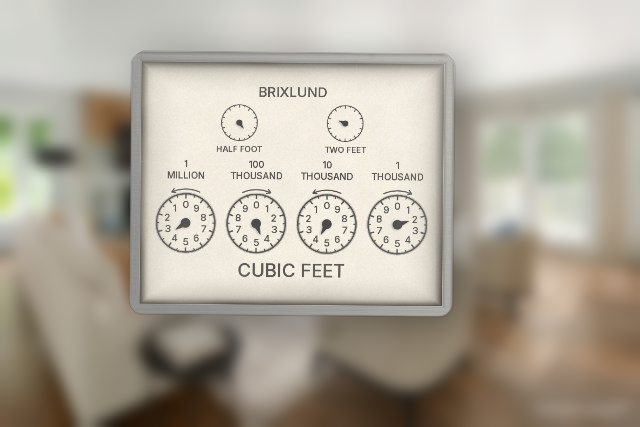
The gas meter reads 344200
